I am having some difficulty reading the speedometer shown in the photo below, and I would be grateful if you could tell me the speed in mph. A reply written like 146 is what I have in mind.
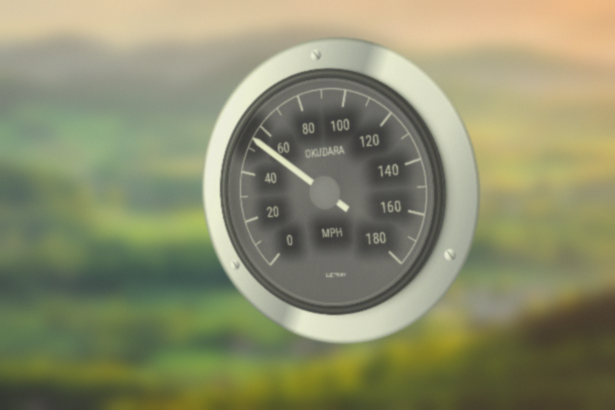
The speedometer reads 55
